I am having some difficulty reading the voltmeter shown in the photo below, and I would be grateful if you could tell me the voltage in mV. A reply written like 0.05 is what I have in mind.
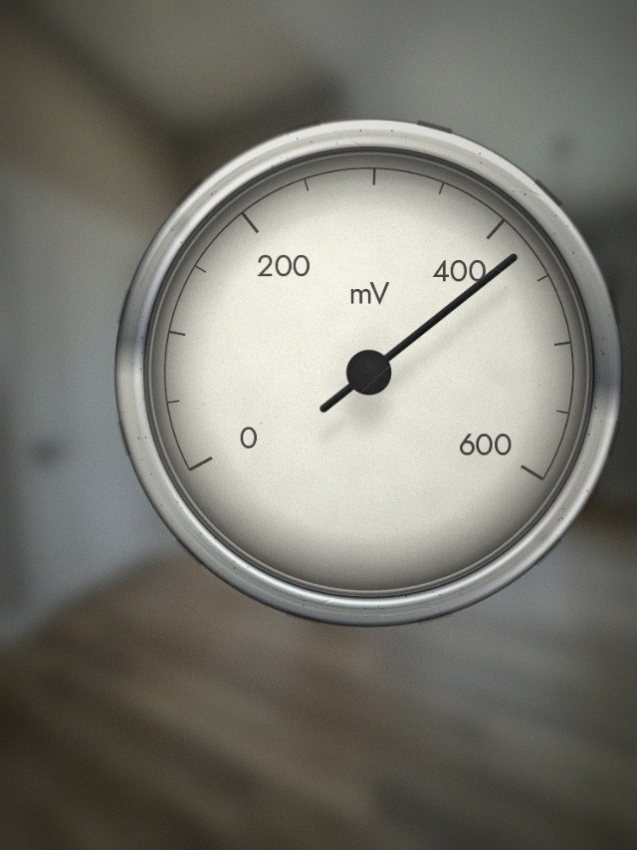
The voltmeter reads 425
